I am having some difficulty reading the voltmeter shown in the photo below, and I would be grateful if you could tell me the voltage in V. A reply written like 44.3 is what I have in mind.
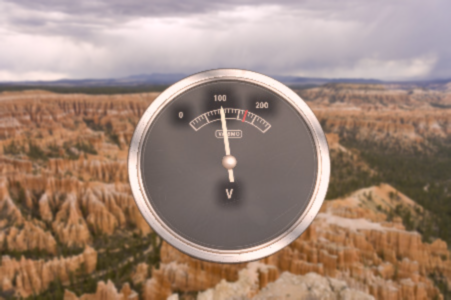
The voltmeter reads 100
